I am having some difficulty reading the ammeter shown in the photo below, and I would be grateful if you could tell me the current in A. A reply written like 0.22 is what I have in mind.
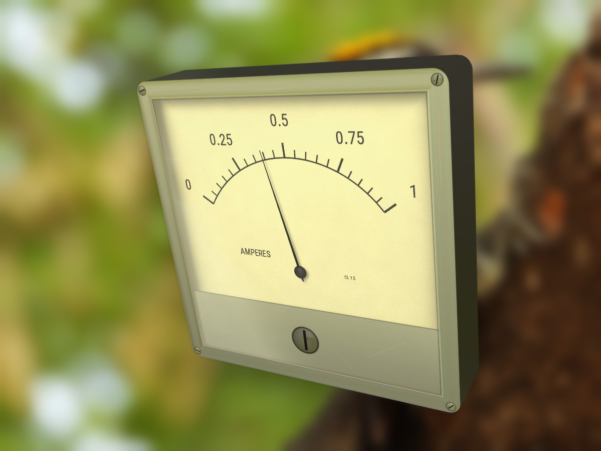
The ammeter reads 0.4
